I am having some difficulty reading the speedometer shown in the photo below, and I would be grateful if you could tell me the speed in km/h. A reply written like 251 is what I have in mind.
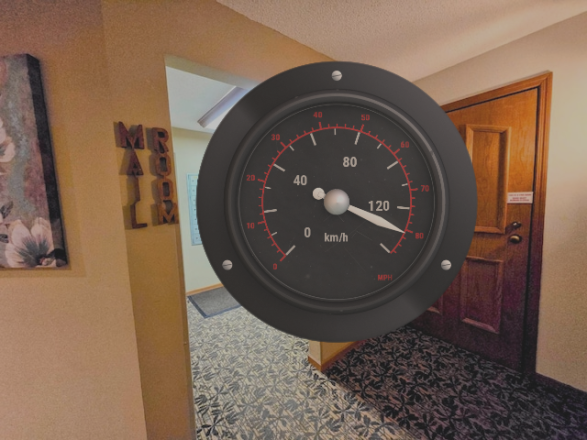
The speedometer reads 130
